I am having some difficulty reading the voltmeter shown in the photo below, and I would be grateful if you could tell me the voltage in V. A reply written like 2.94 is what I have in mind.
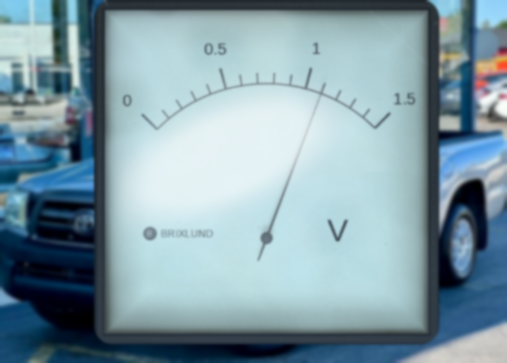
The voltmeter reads 1.1
